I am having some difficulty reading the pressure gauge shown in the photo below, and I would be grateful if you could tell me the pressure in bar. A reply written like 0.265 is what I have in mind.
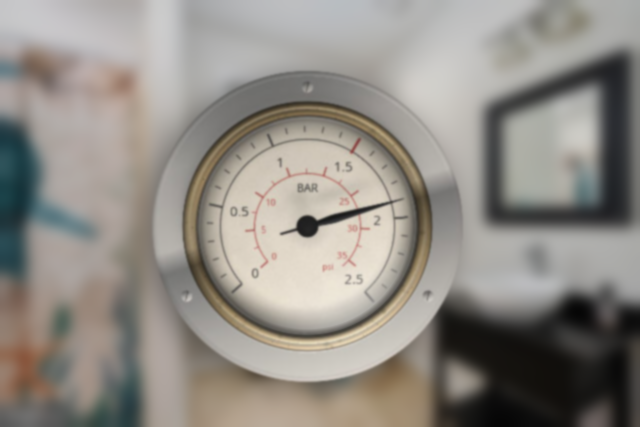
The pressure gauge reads 1.9
